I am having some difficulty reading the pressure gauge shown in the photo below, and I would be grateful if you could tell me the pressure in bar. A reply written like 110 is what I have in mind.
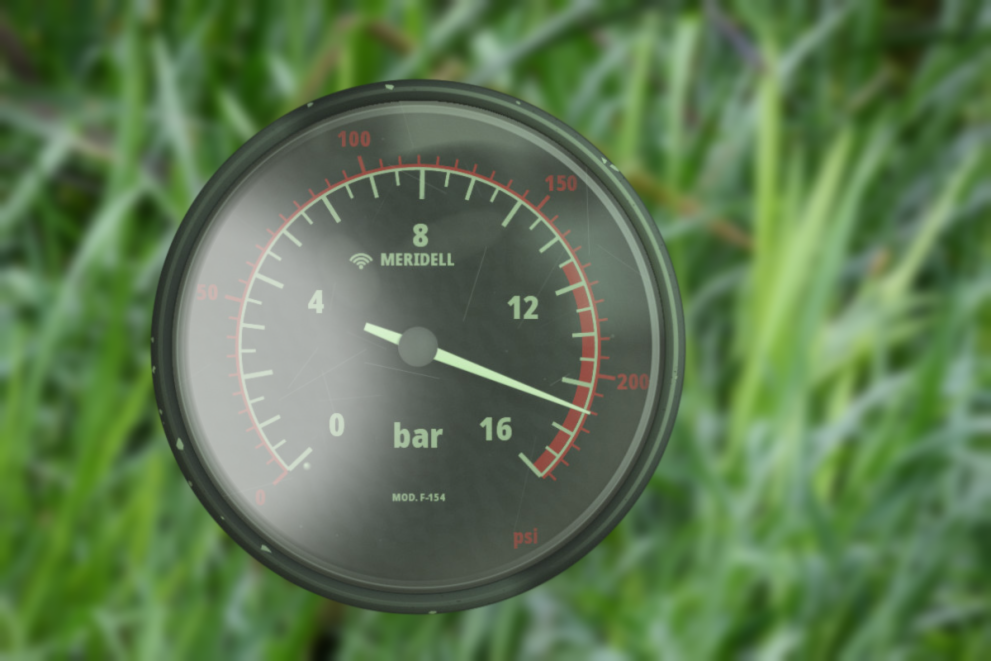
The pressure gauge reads 14.5
